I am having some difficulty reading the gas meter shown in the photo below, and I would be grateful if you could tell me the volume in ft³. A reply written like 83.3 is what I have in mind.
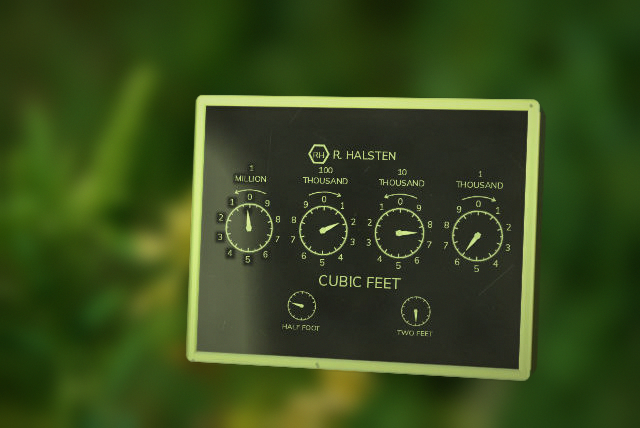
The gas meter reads 17600
